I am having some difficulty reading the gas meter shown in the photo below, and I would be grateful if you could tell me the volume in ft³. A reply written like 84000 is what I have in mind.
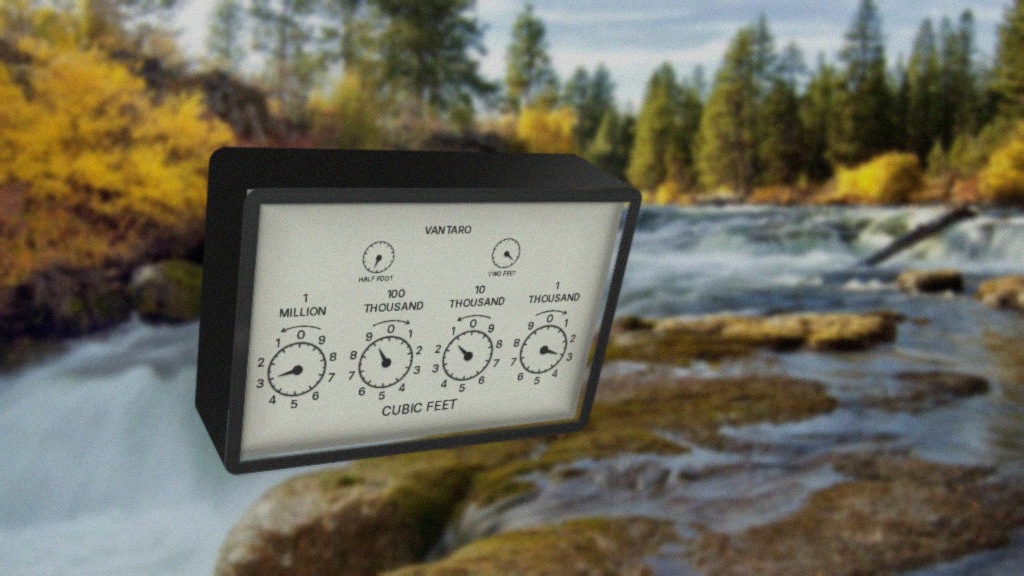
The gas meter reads 291300
